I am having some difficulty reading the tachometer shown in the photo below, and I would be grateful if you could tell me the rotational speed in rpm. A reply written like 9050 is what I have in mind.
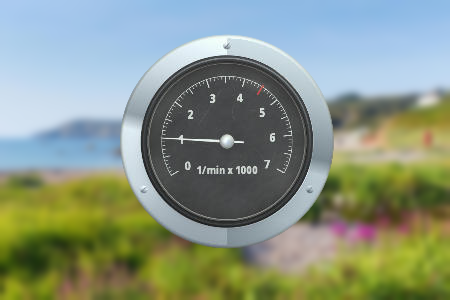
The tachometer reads 1000
